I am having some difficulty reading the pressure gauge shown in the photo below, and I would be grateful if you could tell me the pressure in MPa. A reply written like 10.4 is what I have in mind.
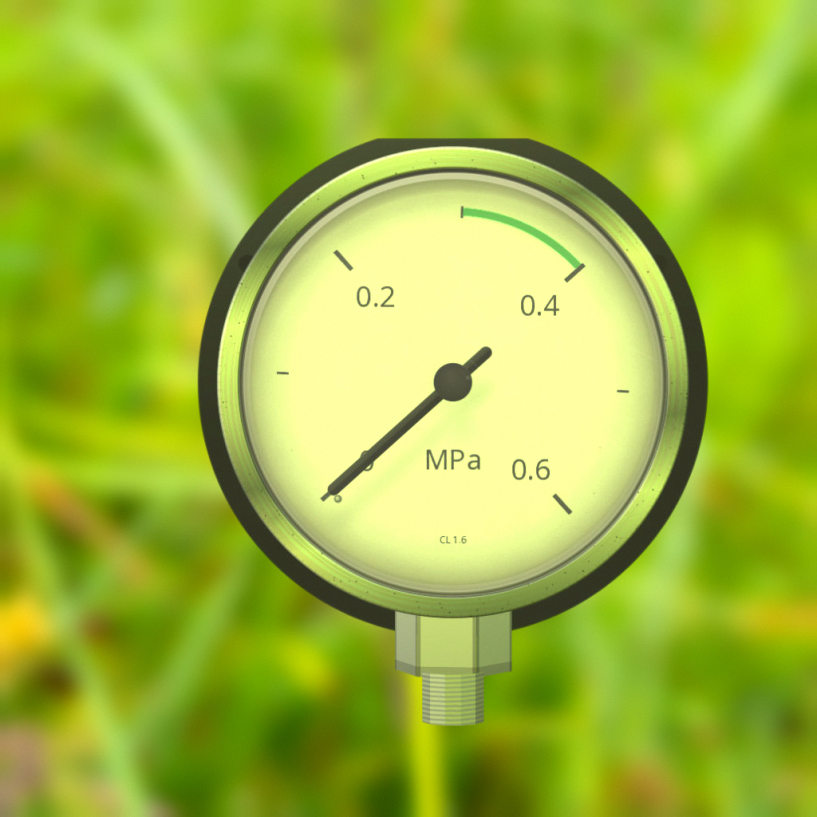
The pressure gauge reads 0
